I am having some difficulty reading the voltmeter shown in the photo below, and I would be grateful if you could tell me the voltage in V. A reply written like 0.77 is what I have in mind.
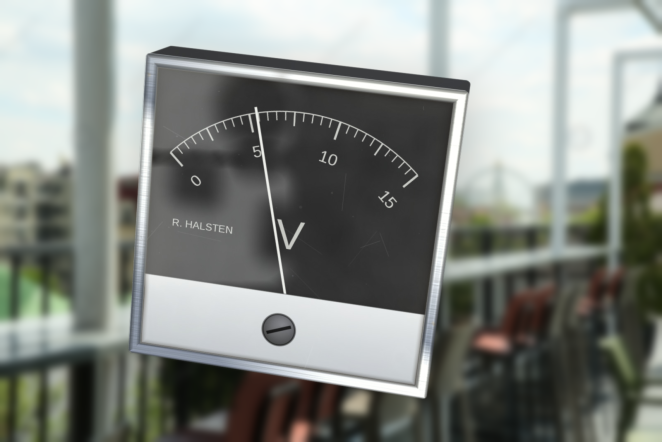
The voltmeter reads 5.5
